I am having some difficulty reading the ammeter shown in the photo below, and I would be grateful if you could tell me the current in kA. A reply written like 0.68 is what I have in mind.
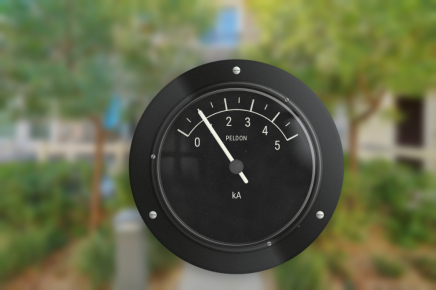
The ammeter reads 1
